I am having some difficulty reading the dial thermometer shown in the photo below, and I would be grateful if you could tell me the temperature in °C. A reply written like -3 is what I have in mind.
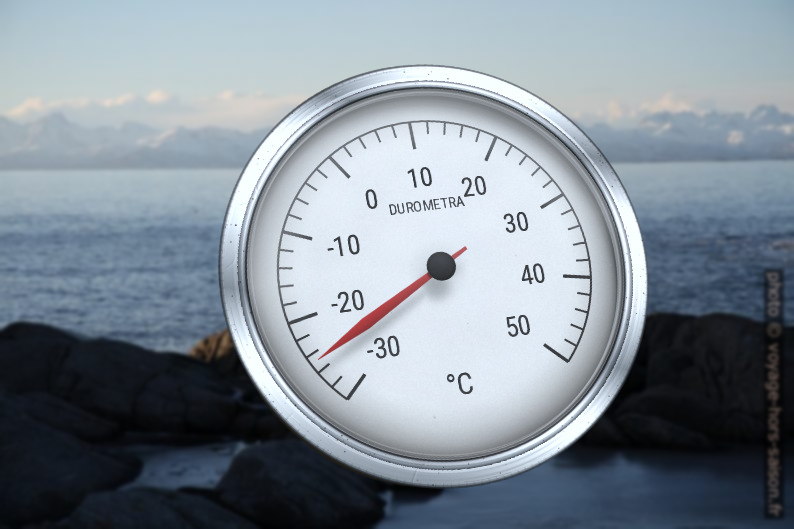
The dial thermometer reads -25
